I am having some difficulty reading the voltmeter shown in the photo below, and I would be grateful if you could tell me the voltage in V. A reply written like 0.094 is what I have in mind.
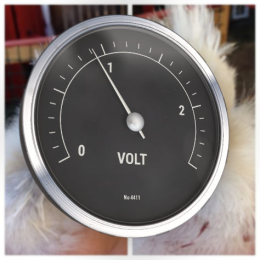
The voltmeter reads 0.9
